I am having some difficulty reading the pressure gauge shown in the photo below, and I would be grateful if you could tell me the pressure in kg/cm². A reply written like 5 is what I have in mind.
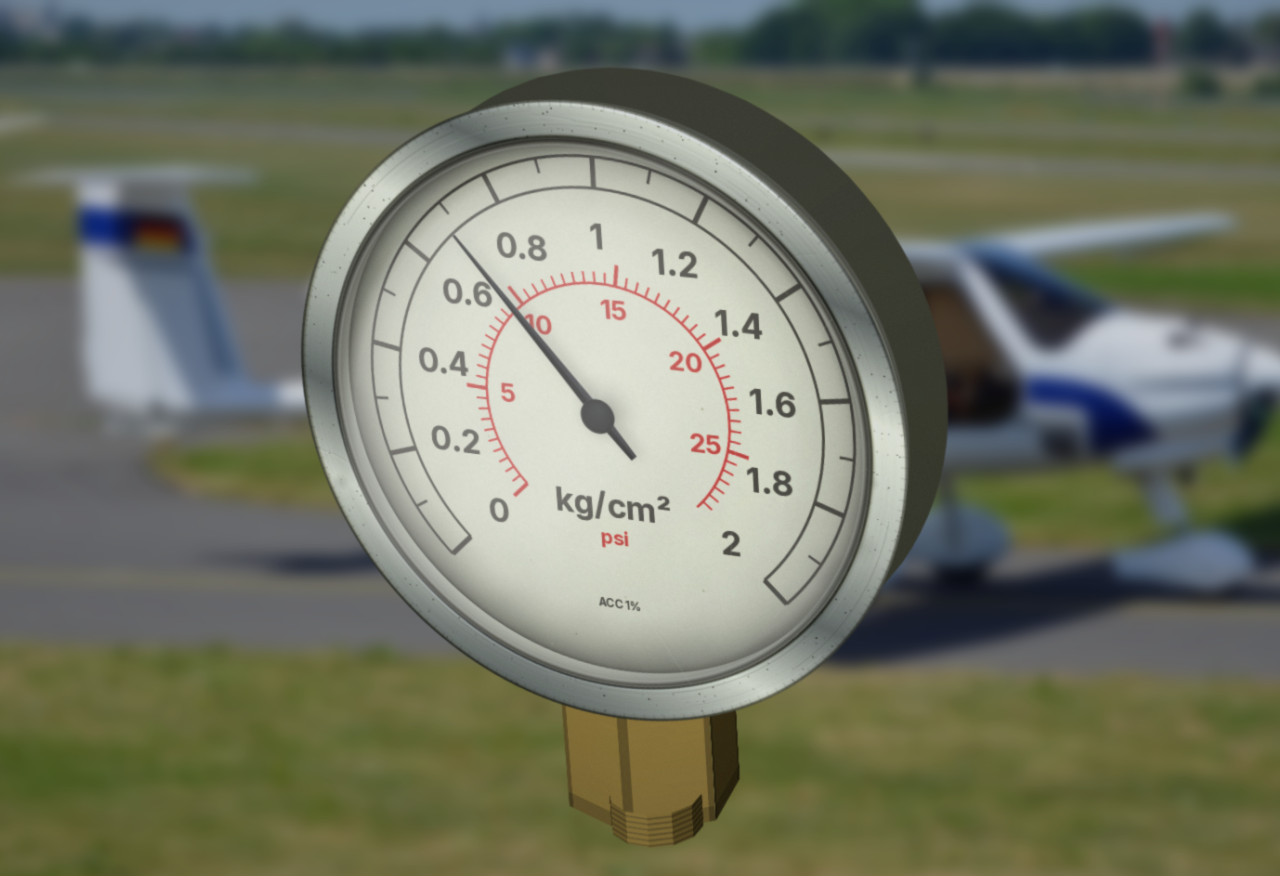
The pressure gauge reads 0.7
